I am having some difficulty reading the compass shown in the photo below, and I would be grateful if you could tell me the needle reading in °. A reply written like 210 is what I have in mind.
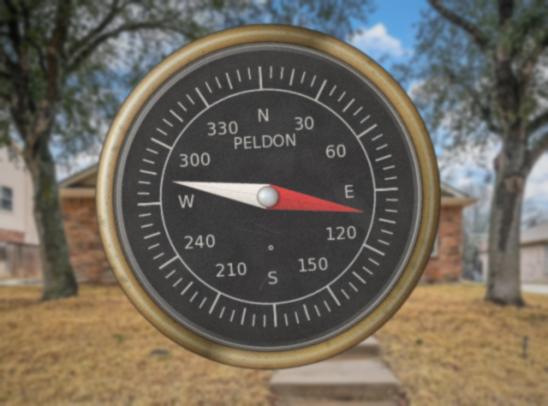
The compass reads 102.5
